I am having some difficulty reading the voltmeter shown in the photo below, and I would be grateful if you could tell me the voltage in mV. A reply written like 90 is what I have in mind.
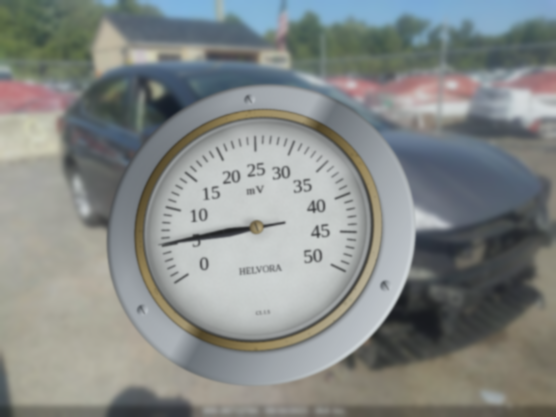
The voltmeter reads 5
